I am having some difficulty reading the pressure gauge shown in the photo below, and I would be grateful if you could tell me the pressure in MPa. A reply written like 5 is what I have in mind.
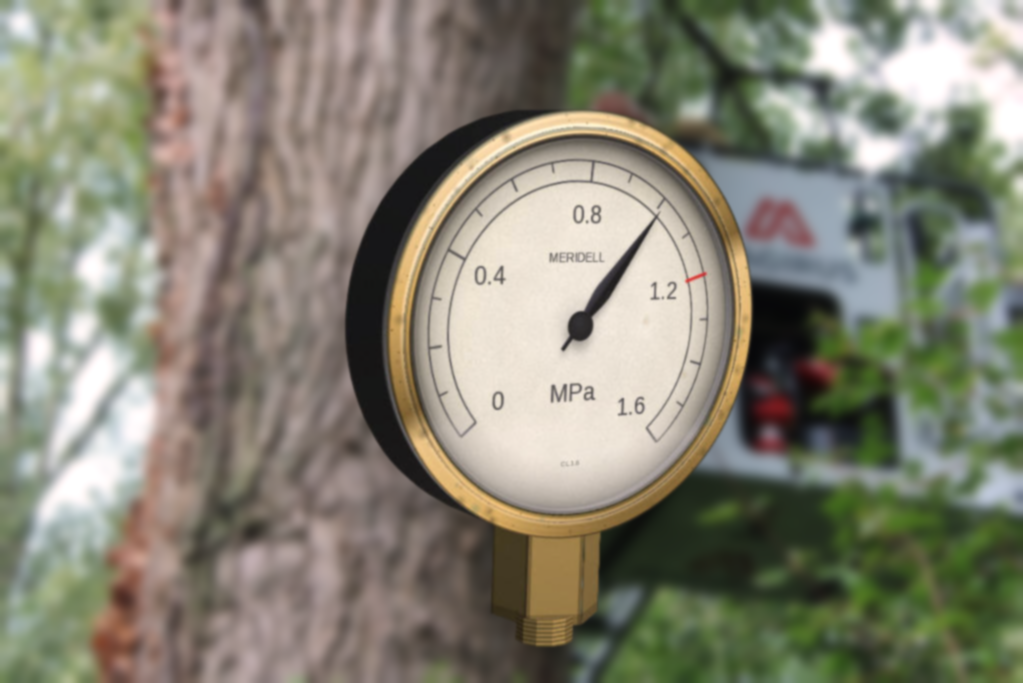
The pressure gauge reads 1
